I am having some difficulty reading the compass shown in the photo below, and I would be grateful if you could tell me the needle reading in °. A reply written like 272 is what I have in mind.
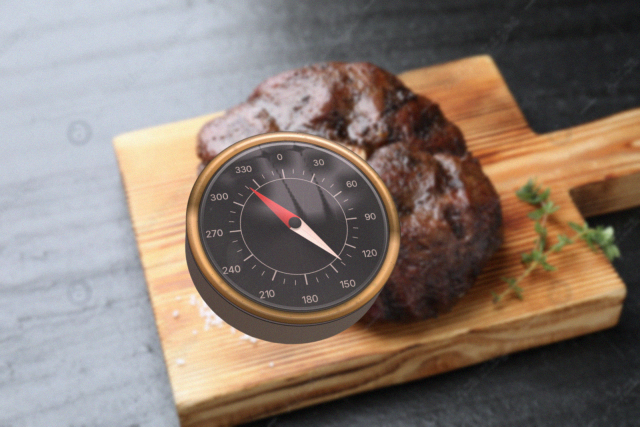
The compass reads 320
